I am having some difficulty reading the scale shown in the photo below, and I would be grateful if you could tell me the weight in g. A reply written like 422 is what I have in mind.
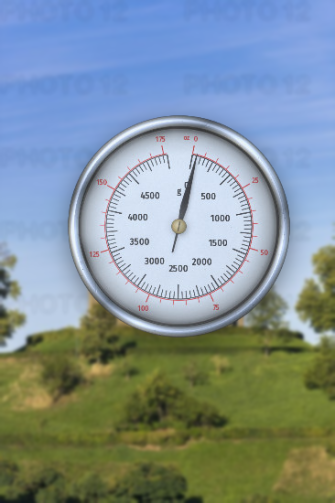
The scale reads 50
